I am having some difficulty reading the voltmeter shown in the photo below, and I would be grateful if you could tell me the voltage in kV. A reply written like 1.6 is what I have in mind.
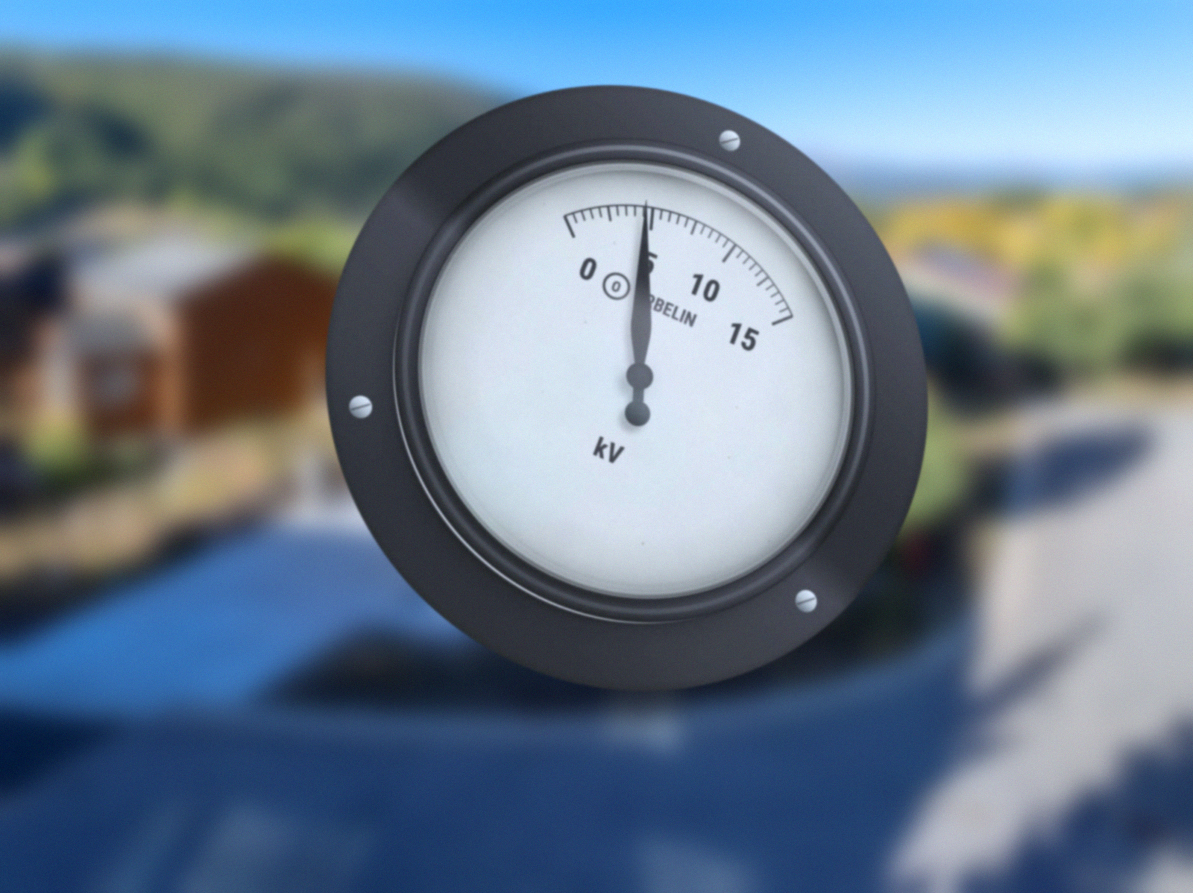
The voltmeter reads 4.5
